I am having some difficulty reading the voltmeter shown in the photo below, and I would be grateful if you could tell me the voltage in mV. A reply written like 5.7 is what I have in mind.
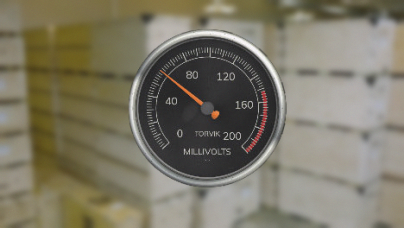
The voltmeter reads 60
